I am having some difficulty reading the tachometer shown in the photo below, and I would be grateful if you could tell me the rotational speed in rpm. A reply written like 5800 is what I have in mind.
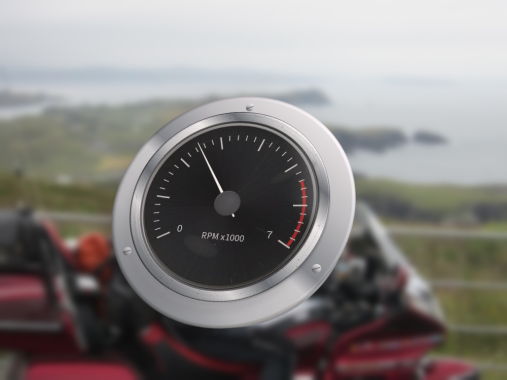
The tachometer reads 2500
